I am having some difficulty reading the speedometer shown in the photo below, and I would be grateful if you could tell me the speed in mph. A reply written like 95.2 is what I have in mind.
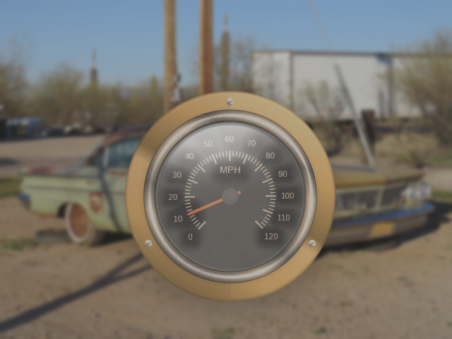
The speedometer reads 10
